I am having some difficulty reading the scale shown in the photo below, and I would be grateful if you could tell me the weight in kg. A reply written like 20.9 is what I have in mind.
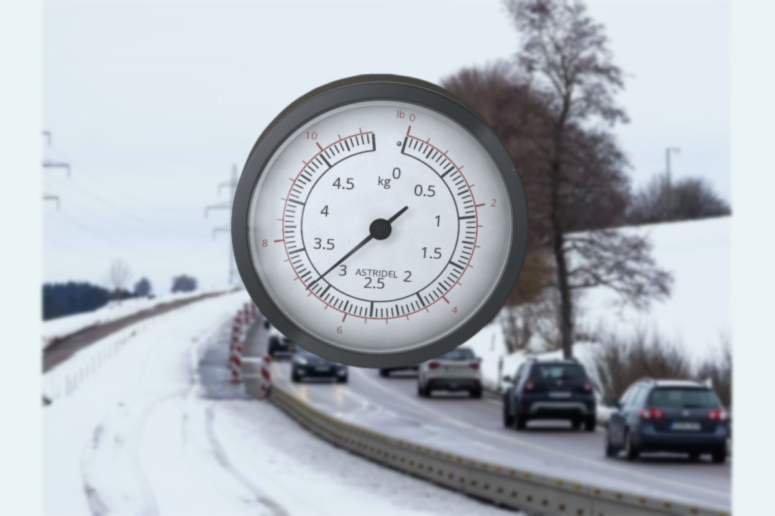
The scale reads 3.15
